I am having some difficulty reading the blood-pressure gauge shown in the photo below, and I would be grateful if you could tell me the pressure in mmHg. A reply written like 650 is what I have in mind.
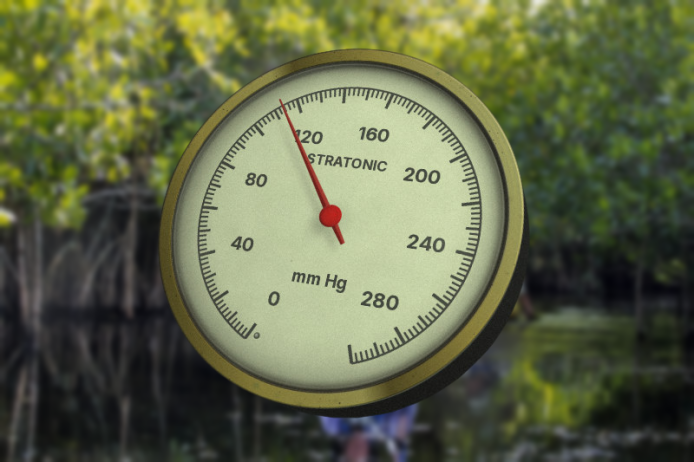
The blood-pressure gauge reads 114
